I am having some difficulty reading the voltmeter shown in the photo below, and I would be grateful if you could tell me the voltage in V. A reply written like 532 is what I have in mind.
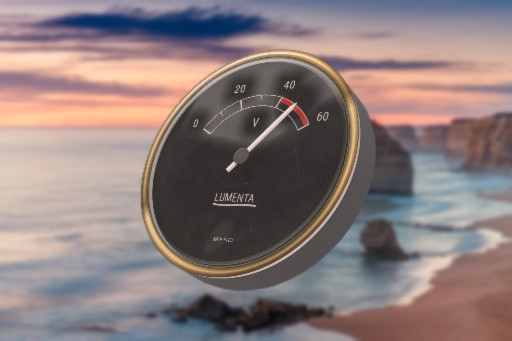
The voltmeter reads 50
